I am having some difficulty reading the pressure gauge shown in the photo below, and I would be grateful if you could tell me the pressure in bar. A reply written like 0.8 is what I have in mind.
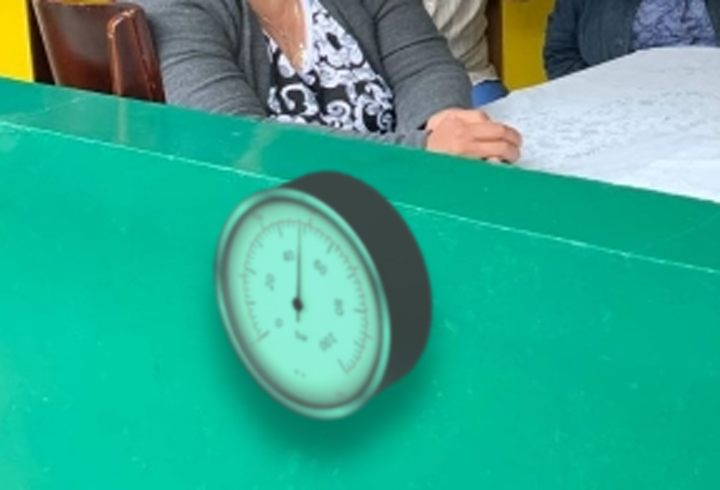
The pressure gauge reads 50
